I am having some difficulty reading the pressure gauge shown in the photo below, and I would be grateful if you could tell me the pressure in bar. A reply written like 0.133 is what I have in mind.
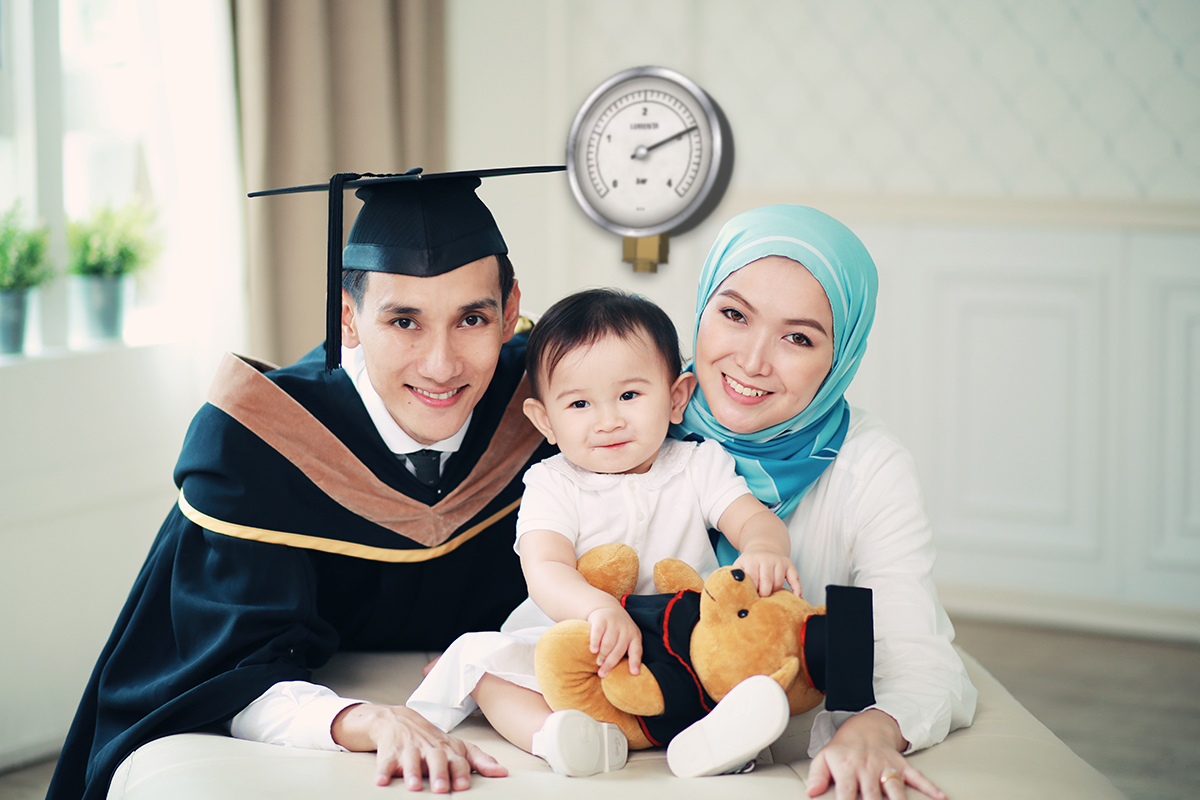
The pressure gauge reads 3
